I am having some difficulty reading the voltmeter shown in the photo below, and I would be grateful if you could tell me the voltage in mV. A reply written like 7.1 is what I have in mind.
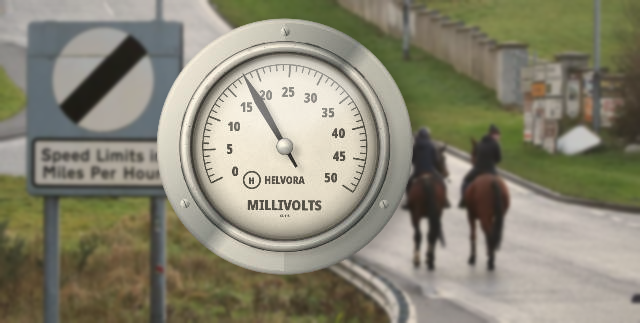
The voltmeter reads 18
